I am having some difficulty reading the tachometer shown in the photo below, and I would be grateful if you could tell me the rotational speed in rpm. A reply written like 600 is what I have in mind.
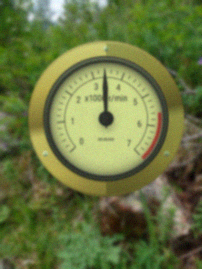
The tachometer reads 3400
